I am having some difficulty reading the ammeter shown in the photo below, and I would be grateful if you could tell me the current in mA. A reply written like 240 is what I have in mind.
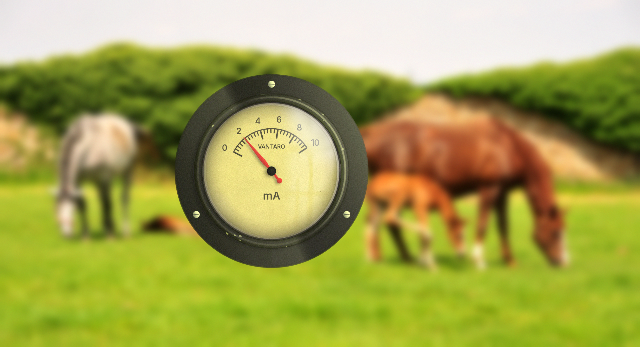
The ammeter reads 2
